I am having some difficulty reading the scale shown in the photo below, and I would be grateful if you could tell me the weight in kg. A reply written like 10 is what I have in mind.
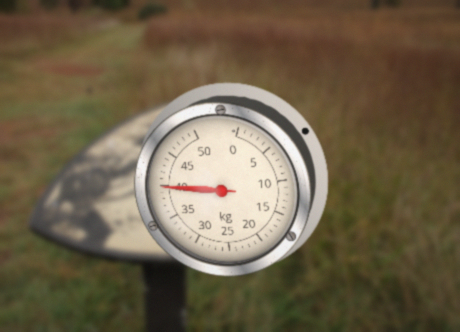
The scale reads 40
